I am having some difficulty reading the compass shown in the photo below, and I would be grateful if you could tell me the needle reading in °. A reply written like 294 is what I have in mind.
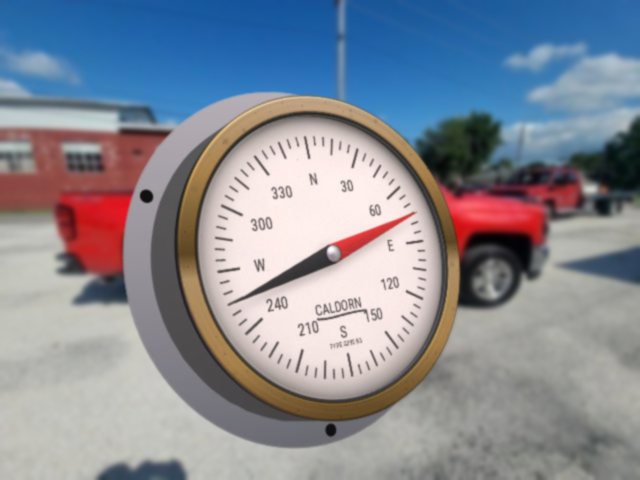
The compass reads 75
